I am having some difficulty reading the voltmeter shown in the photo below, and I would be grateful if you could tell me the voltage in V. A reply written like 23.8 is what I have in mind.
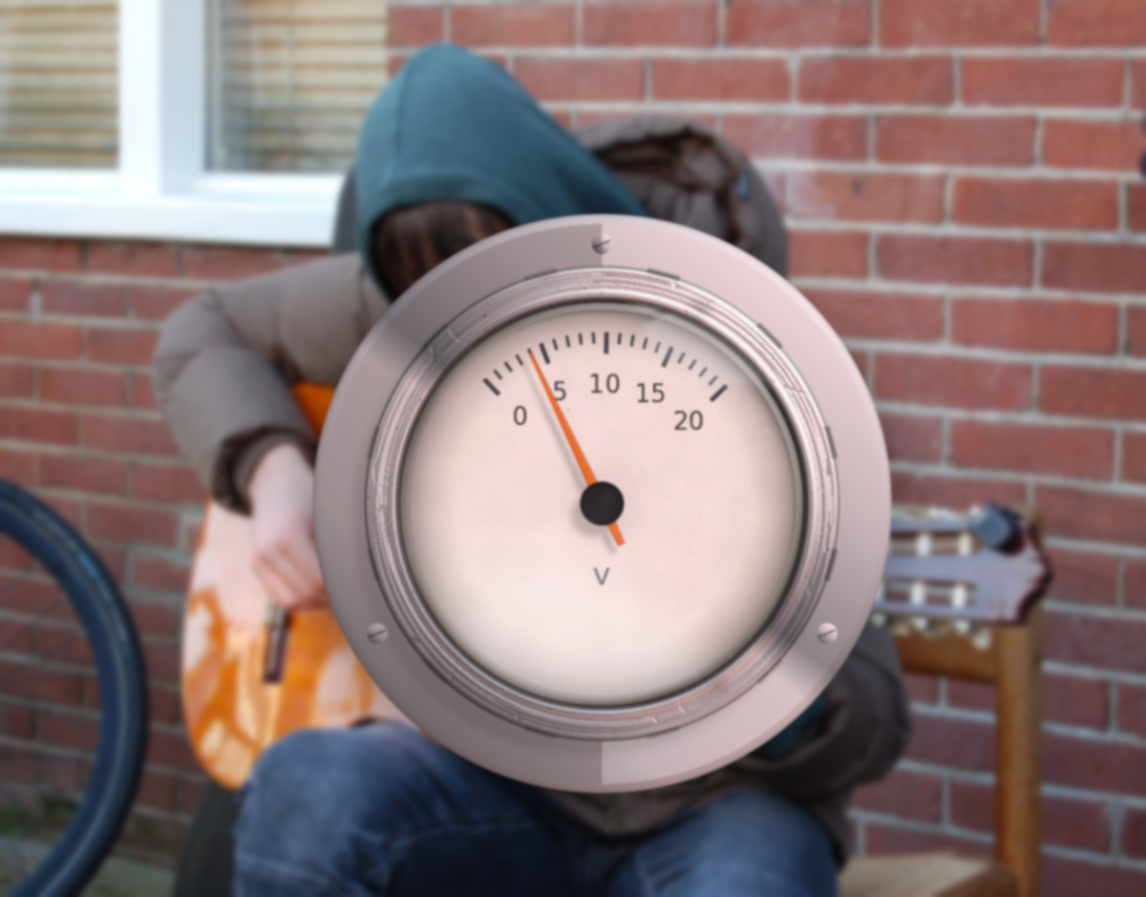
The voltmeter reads 4
